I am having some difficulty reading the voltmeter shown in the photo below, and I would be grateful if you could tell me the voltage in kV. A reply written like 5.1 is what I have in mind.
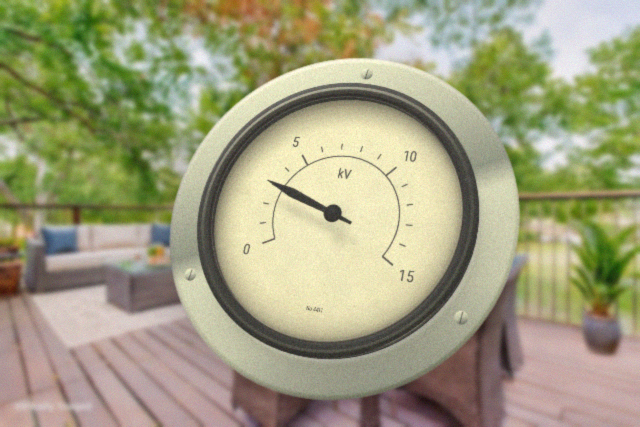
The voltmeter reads 3
